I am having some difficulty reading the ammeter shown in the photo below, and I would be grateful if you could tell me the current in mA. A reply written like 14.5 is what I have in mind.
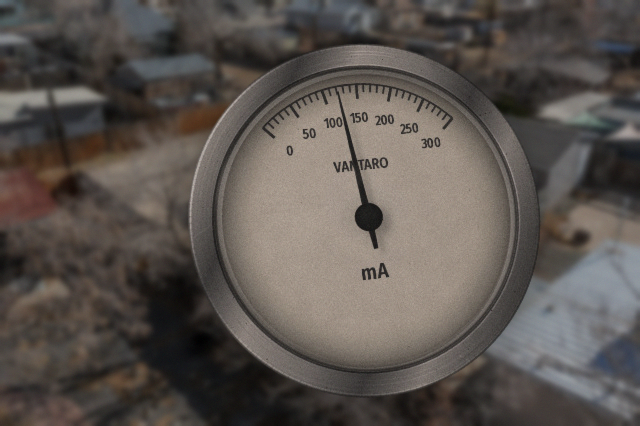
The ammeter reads 120
